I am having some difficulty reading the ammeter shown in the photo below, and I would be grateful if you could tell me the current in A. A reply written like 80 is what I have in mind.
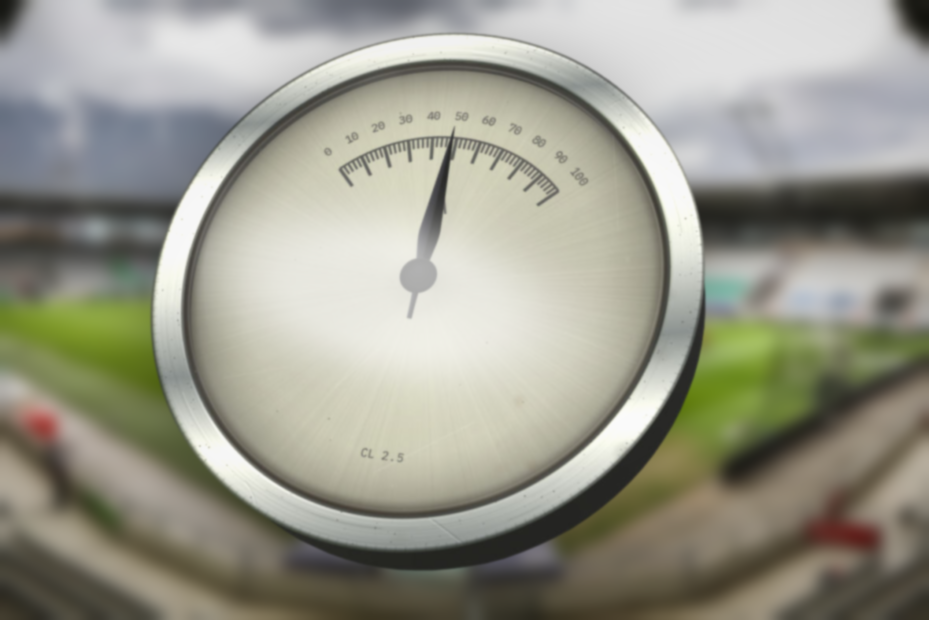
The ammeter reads 50
